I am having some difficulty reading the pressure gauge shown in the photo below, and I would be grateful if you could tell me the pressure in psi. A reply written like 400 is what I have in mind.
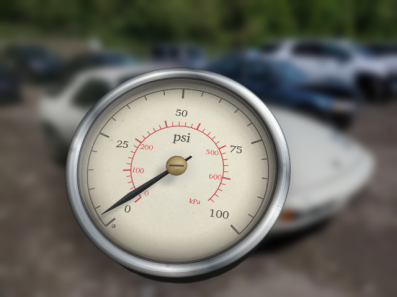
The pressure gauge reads 2.5
